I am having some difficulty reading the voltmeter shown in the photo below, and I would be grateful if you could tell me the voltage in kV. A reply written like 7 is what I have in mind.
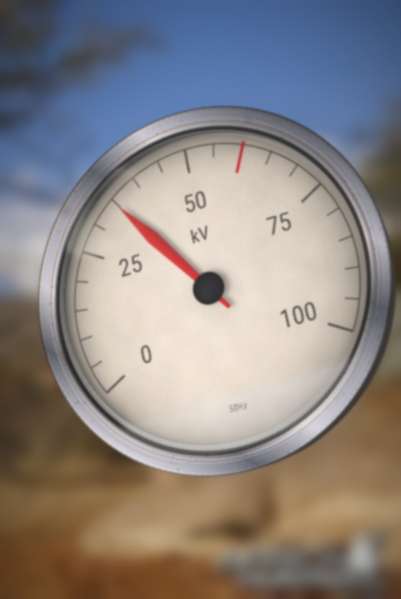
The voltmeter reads 35
